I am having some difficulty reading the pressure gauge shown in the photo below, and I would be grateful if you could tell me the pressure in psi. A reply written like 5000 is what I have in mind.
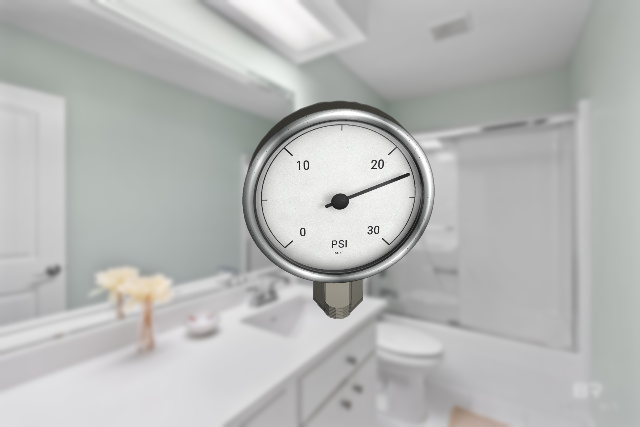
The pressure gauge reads 22.5
